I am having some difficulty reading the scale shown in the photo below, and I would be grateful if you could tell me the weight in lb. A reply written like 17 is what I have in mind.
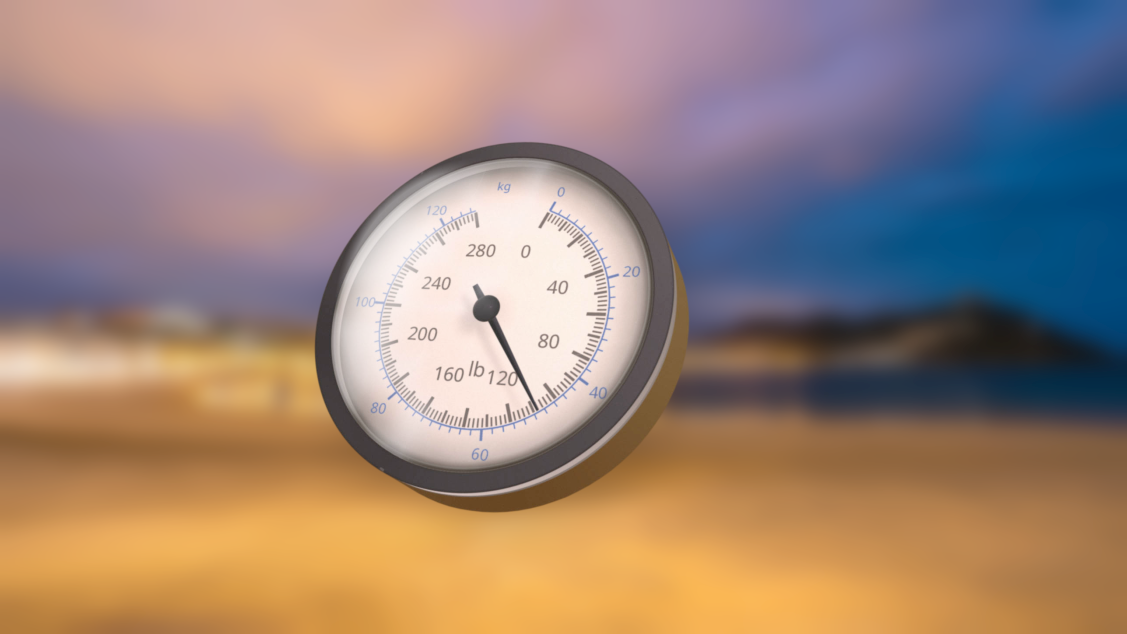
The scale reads 108
